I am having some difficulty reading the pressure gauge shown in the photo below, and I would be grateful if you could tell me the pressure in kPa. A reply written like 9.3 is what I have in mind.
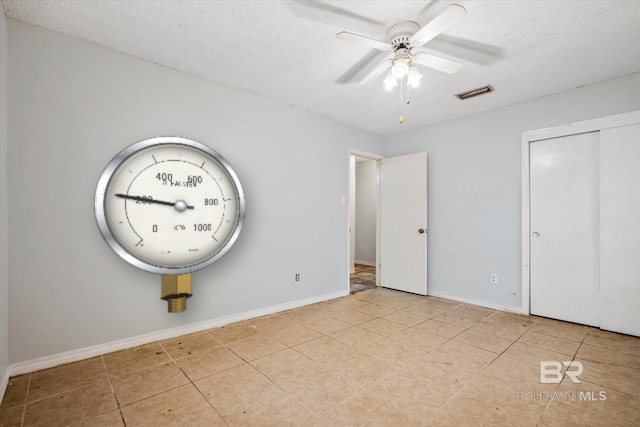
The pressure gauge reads 200
